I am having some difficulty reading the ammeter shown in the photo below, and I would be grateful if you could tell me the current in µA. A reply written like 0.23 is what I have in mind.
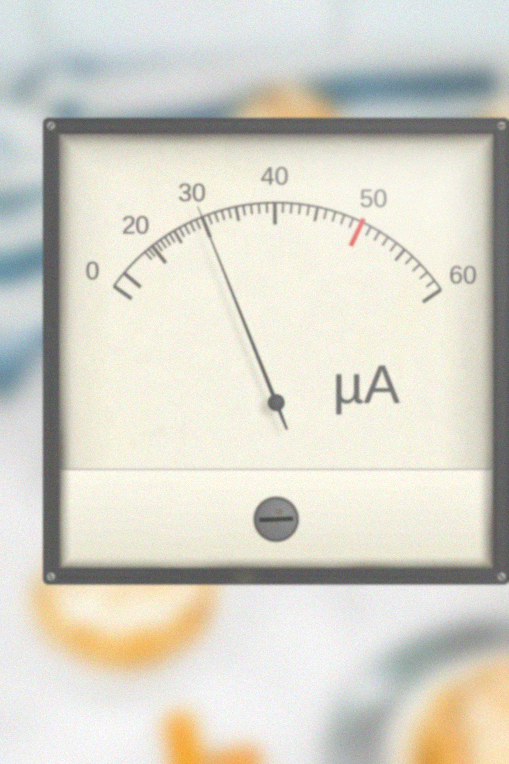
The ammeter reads 30
